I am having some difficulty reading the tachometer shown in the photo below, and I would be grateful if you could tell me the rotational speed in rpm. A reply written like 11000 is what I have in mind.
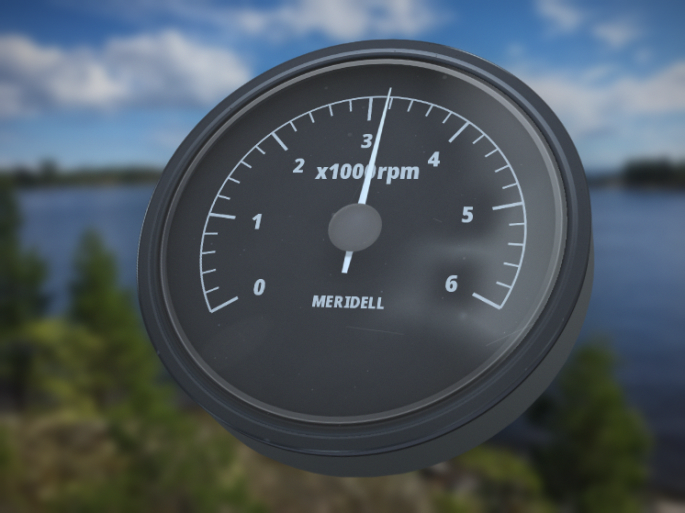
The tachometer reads 3200
